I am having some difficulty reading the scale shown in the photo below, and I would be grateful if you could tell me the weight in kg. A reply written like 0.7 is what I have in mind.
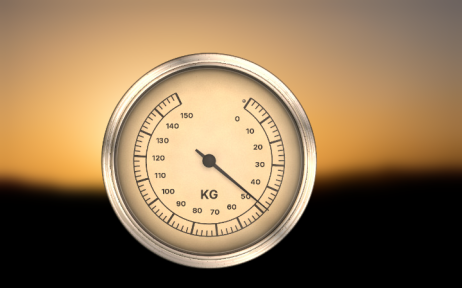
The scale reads 48
